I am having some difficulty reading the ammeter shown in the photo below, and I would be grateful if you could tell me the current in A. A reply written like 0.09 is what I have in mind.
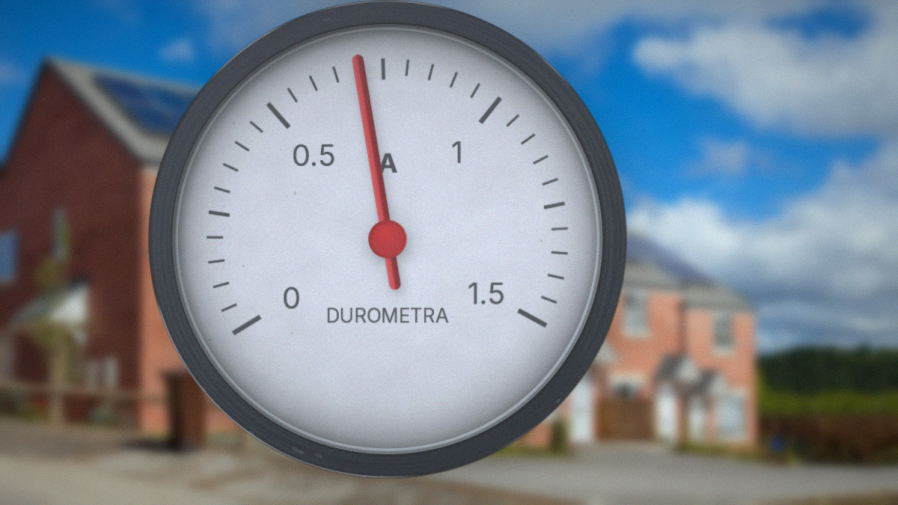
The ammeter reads 0.7
